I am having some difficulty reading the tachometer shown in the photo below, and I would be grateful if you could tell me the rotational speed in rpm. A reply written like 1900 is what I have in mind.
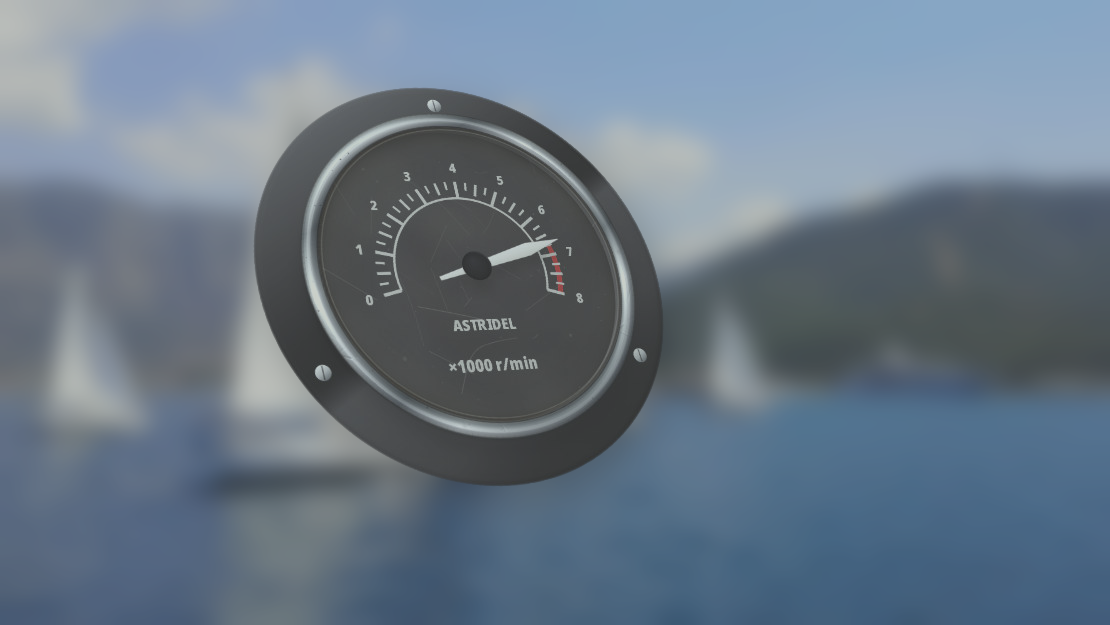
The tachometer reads 6750
